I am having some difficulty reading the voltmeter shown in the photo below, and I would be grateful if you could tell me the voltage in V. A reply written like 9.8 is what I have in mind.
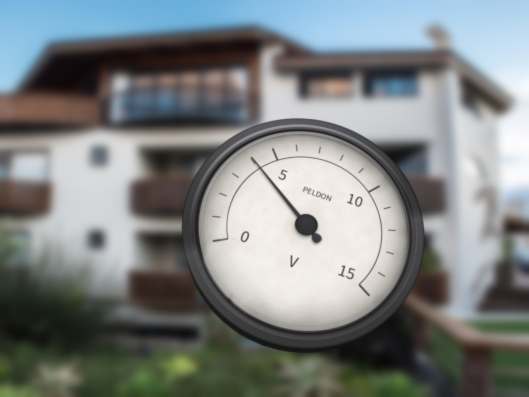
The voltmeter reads 4
